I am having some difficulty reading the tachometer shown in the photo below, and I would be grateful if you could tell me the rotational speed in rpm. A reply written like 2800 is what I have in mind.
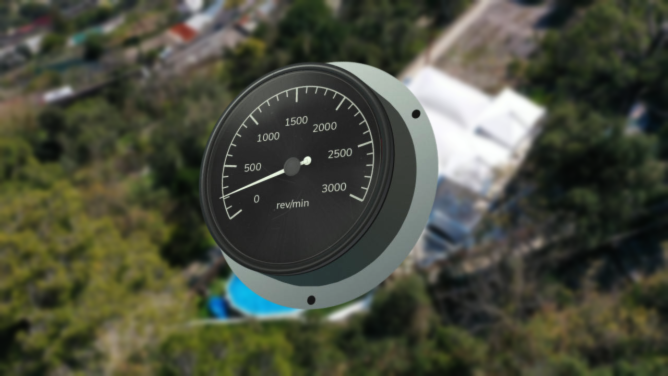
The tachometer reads 200
